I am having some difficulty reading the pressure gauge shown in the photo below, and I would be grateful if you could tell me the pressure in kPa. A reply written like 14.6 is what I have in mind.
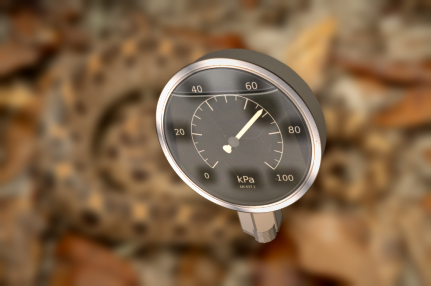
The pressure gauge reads 67.5
